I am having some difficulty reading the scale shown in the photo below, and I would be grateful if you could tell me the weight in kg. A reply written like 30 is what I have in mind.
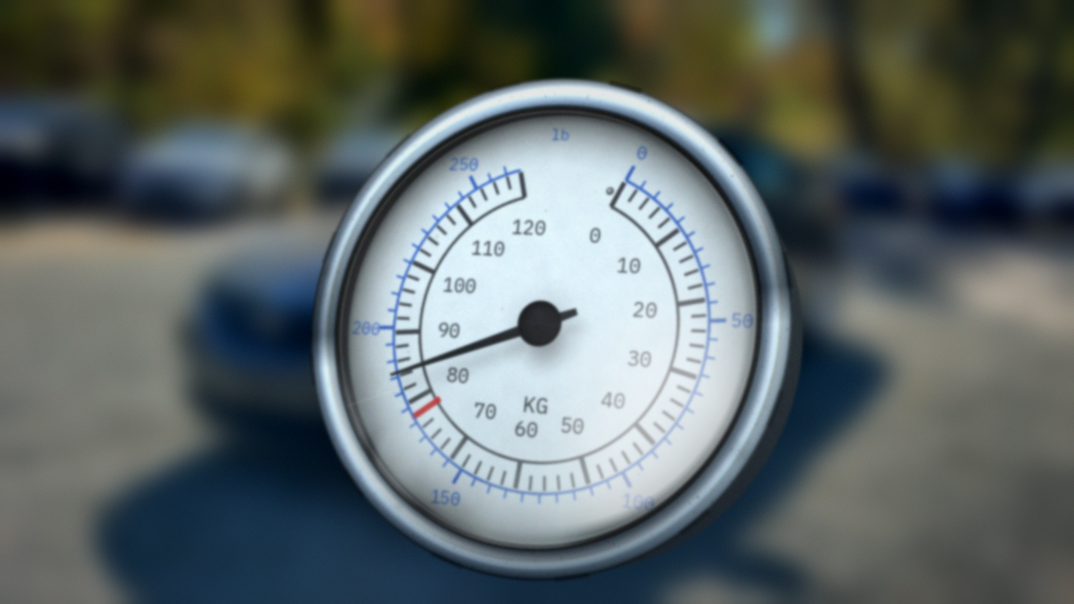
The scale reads 84
